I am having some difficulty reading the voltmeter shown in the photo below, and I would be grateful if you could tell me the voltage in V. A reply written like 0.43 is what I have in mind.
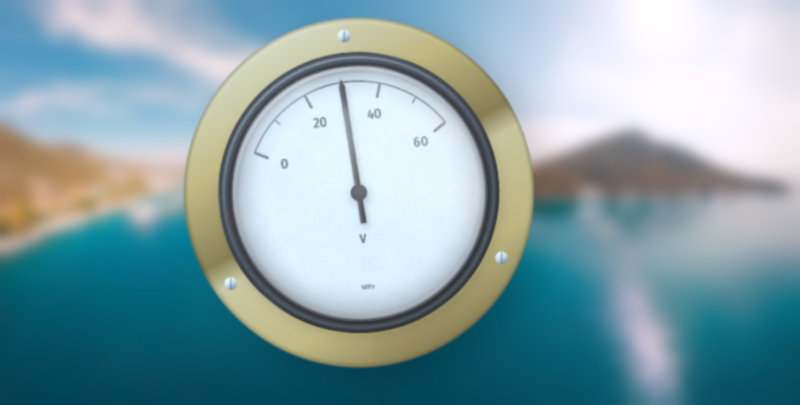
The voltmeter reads 30
